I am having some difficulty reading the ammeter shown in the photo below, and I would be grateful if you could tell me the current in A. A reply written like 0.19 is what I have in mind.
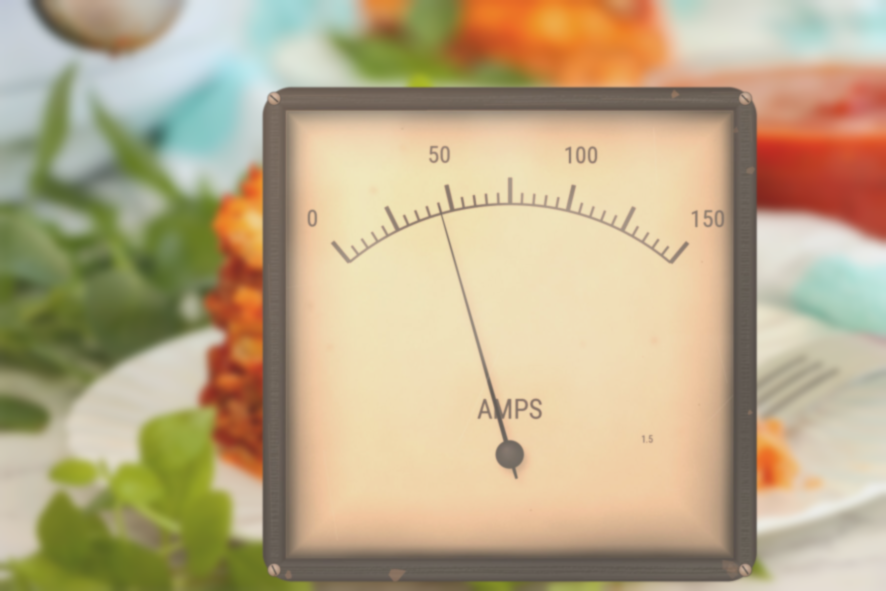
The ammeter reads 45
